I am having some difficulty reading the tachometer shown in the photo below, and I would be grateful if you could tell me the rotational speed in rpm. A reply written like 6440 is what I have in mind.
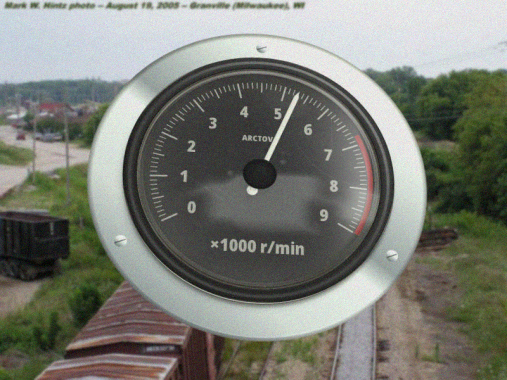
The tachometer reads 5300
